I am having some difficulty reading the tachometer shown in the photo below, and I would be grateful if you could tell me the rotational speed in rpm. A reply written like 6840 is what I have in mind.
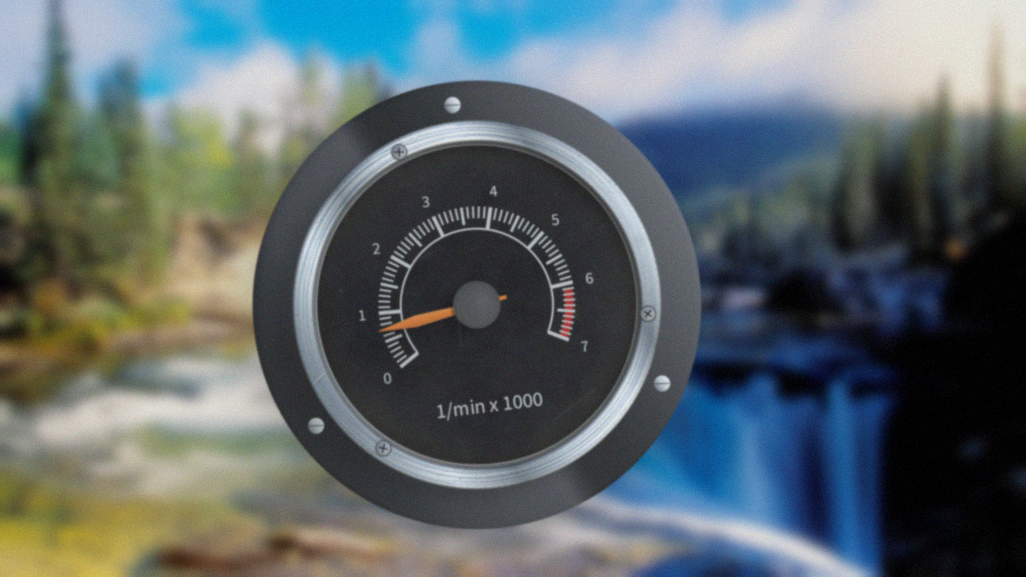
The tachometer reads 700
